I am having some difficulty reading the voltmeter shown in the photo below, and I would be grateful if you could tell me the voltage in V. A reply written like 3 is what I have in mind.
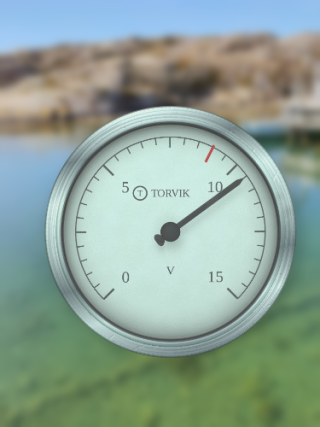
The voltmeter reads 10.5
